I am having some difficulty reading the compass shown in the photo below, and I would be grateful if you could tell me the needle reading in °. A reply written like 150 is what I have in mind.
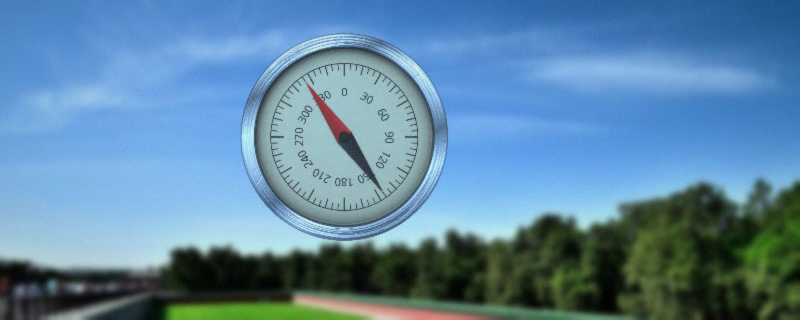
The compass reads 325
